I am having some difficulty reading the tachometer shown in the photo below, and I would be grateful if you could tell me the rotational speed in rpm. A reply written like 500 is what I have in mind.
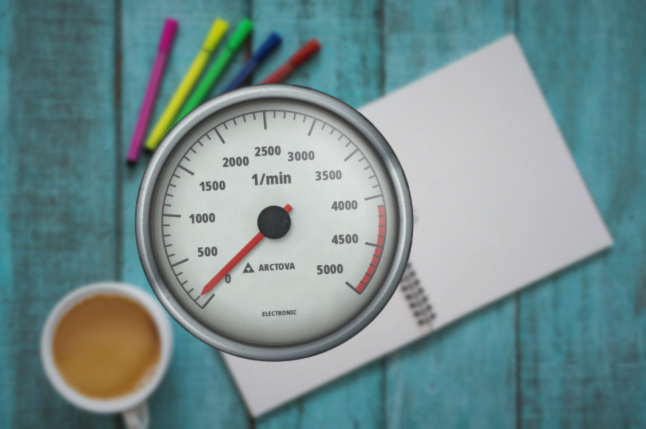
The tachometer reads 100
